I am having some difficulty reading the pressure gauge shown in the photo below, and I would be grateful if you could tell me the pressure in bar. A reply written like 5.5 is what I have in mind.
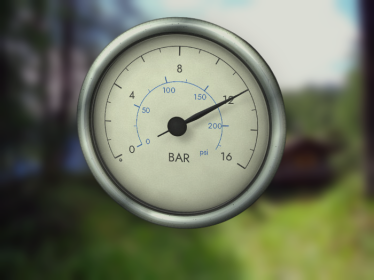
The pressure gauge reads 12
